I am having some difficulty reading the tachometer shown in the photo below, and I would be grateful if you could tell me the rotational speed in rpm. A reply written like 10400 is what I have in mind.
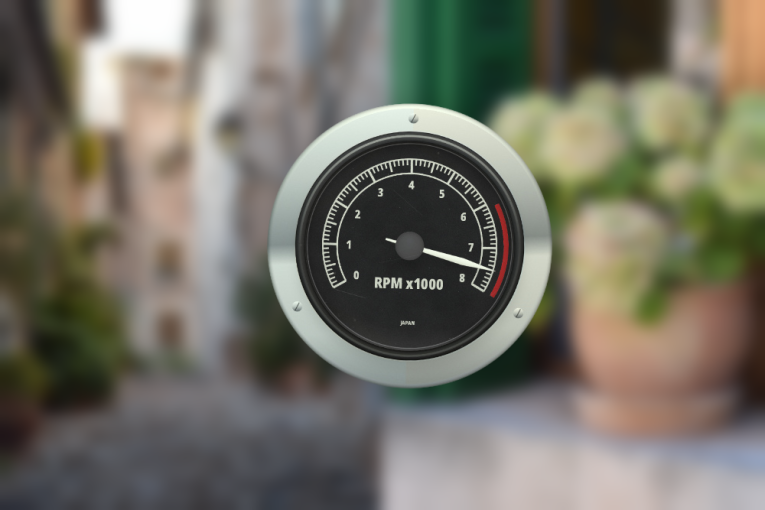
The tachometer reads 7500
